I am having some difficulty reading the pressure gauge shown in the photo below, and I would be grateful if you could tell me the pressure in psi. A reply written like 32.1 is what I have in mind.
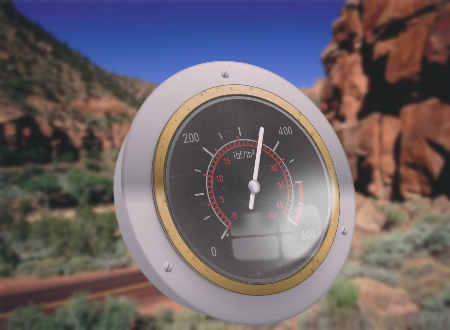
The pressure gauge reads 350
